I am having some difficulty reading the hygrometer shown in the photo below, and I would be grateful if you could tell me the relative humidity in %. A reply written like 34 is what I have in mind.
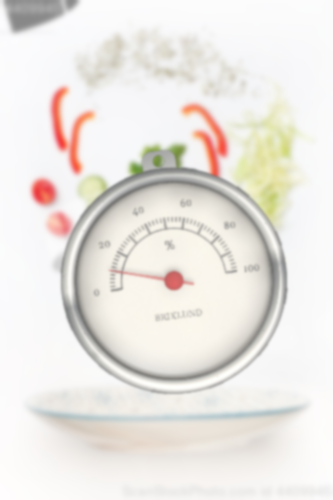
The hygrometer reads 10
